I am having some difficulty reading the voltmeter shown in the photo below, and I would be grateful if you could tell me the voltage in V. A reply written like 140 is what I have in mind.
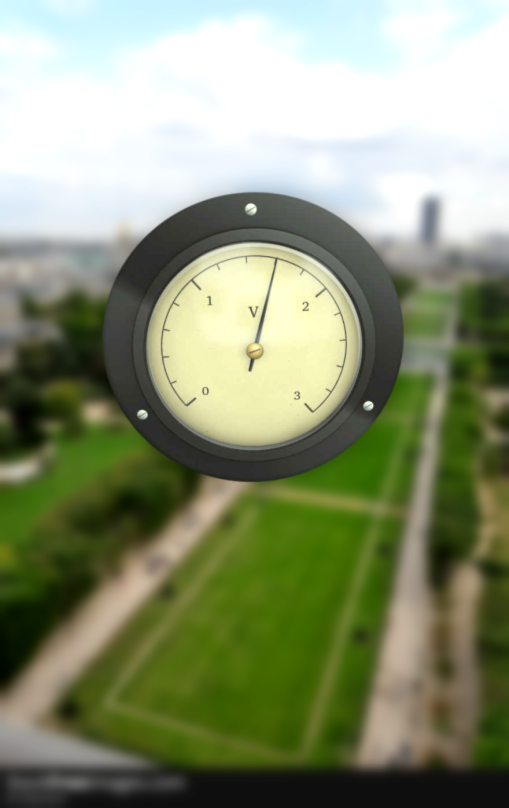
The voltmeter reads 1.6
